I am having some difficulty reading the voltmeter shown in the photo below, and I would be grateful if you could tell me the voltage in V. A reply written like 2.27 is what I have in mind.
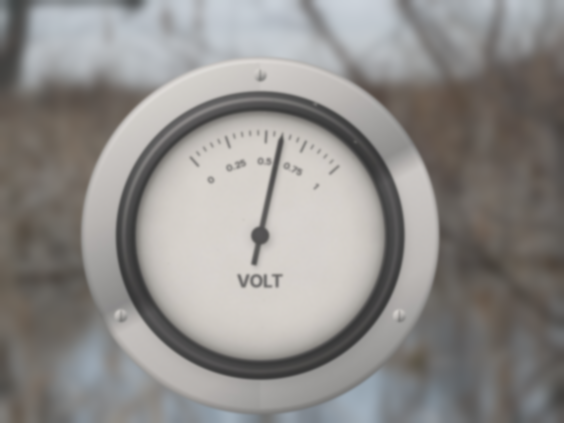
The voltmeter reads 0.6
